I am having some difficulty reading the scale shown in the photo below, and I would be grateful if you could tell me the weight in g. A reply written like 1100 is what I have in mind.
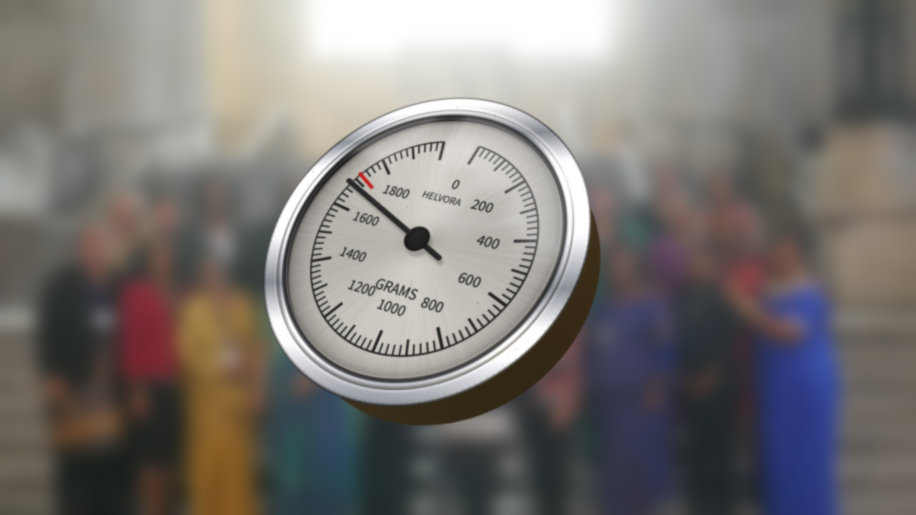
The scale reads 1680
